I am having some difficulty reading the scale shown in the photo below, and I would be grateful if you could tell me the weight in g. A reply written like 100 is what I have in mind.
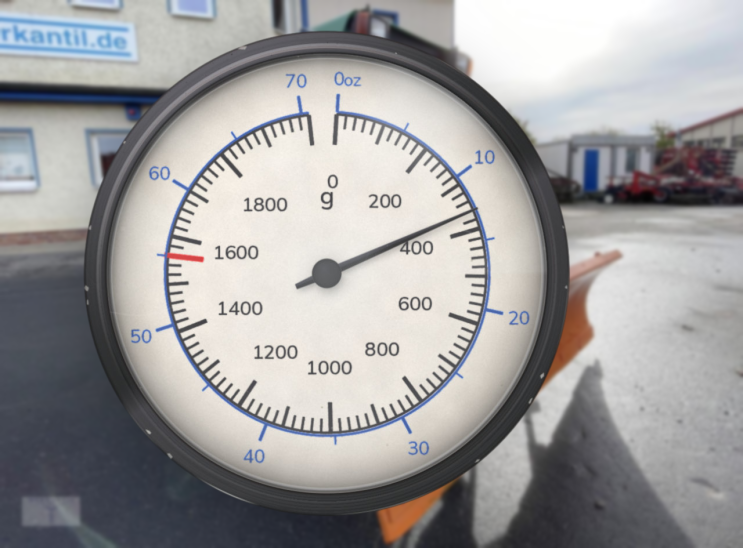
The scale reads 360
